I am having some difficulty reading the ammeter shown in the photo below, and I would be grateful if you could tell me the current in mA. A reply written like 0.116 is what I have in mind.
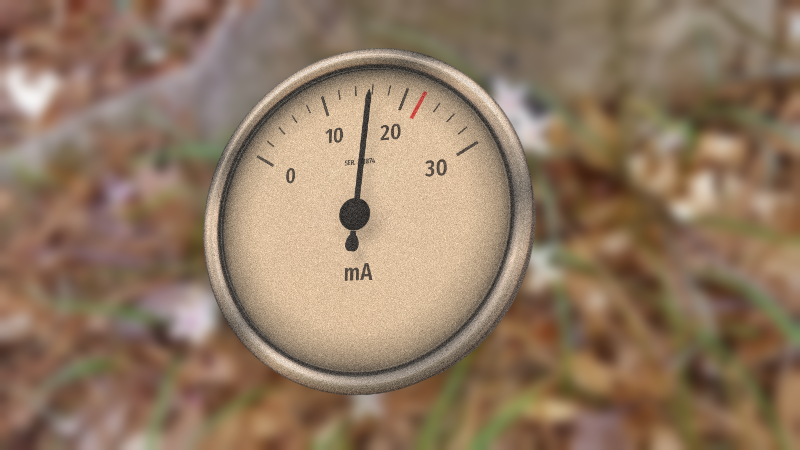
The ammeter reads 16
